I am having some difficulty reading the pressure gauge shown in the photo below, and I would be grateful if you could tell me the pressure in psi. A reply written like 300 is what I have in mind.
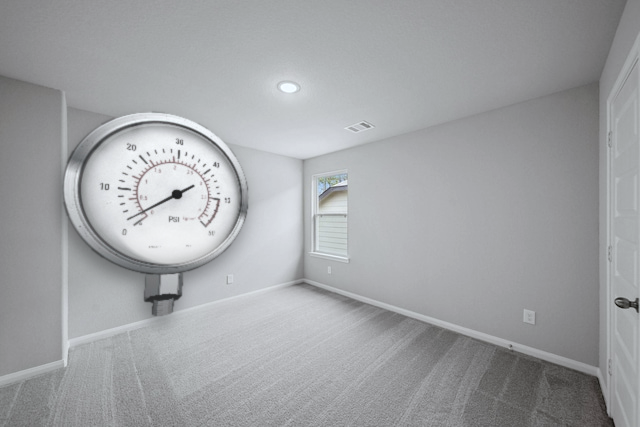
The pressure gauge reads 2
